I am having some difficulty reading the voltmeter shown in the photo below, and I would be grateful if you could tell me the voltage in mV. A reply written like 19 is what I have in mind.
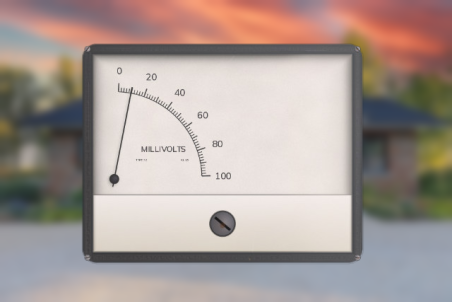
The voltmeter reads 10
